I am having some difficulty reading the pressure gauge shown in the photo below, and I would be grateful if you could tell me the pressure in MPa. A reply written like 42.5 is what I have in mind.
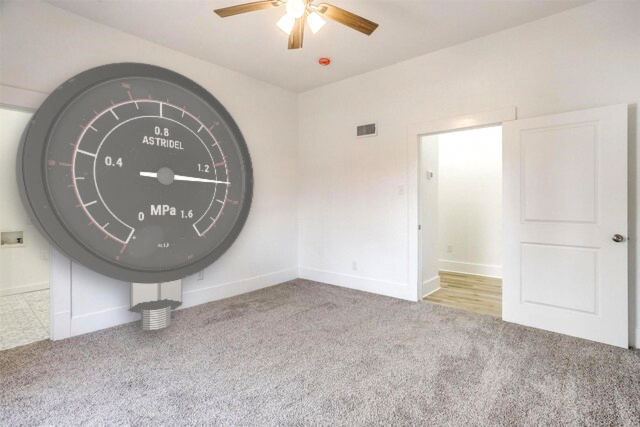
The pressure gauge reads 1.3
